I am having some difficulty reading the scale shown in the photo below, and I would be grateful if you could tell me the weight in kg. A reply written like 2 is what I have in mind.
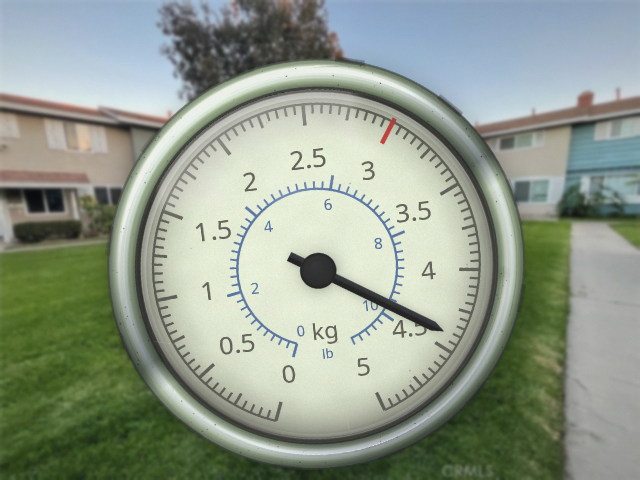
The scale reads 4.4
